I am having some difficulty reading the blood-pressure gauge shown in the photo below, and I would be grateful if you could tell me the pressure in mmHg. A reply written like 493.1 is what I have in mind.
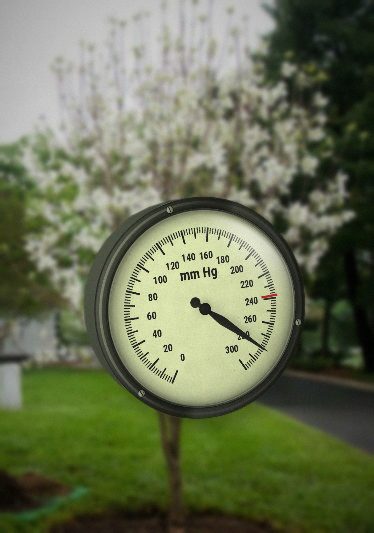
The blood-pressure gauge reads 280
